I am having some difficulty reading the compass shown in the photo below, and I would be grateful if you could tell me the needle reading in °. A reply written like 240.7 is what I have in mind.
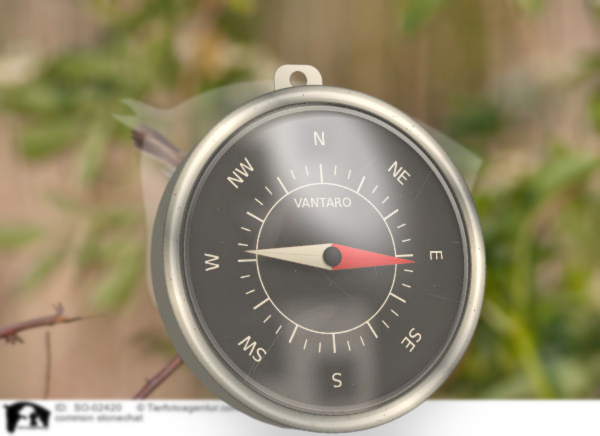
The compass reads 95
